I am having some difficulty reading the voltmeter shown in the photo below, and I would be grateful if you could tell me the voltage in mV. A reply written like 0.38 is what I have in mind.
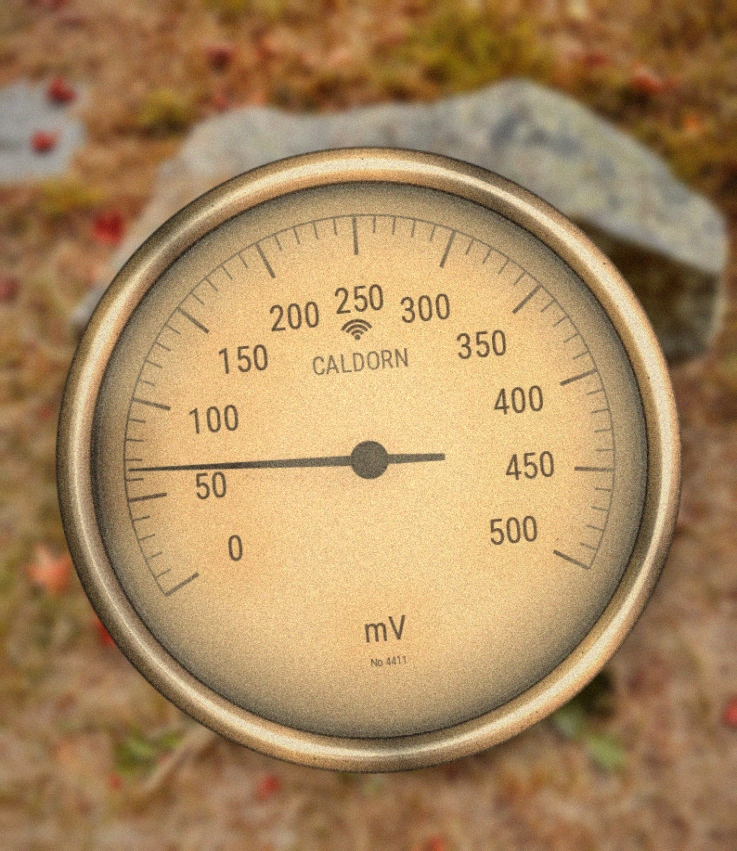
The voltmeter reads 65
